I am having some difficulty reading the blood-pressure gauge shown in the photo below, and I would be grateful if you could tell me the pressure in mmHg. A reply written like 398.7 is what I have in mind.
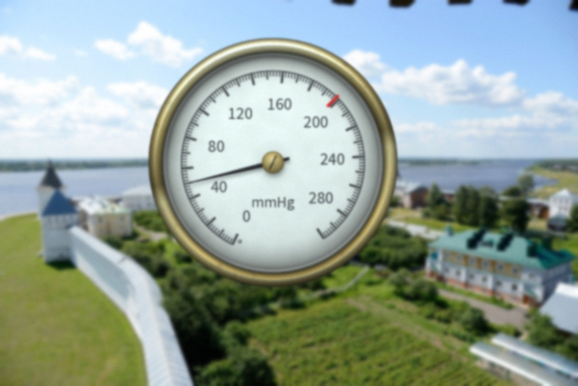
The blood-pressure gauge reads 50
